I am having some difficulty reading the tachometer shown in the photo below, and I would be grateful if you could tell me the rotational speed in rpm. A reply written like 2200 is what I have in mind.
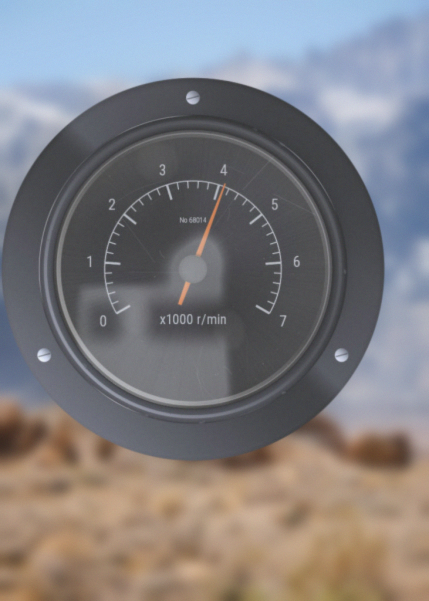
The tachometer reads 4100
